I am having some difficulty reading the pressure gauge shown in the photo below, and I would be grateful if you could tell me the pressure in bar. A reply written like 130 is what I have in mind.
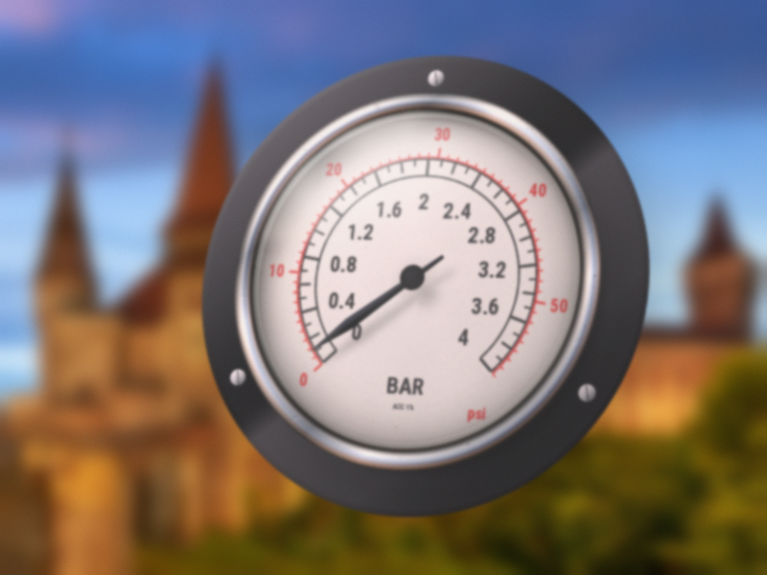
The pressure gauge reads 0.1
